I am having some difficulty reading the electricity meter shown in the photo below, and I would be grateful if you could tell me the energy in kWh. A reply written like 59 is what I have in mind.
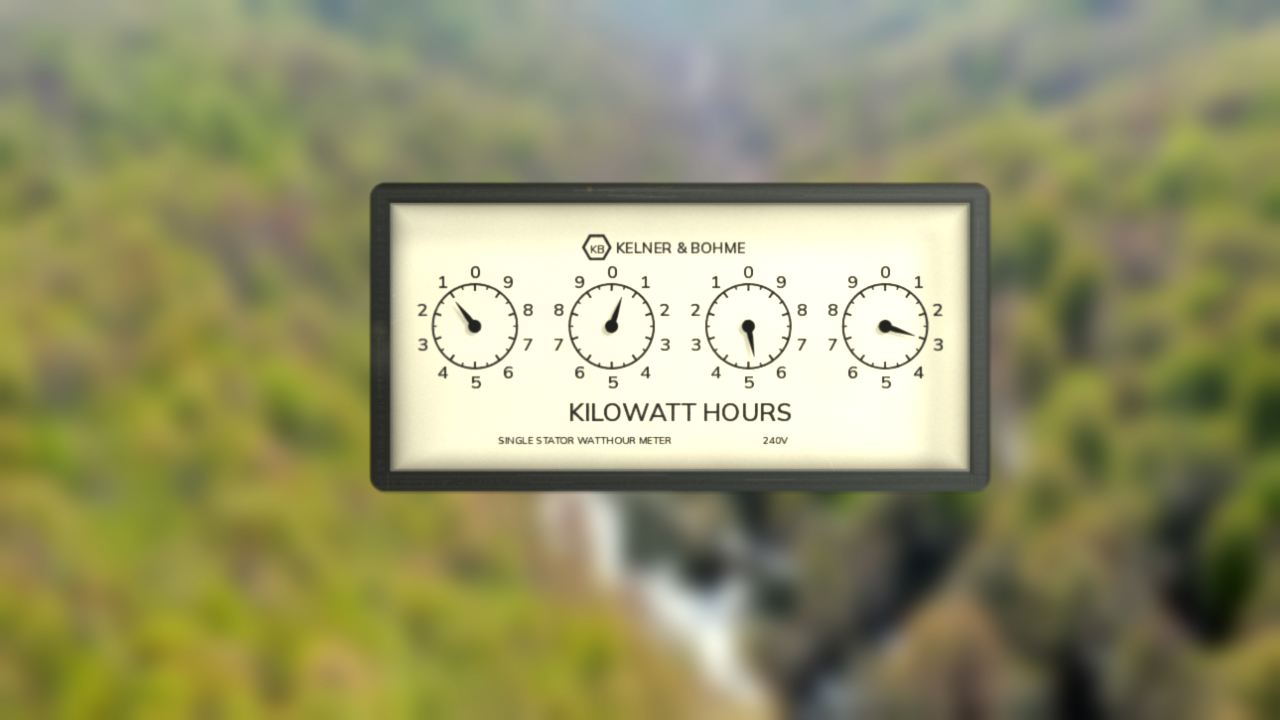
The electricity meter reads 1053
